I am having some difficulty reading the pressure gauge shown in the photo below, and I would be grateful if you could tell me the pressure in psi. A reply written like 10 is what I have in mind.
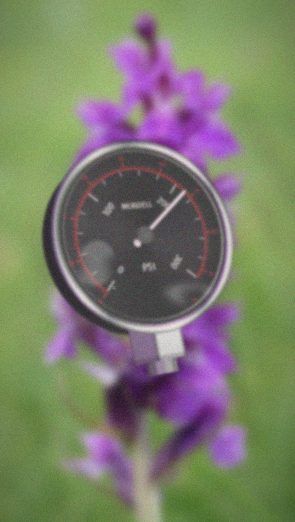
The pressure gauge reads 210
